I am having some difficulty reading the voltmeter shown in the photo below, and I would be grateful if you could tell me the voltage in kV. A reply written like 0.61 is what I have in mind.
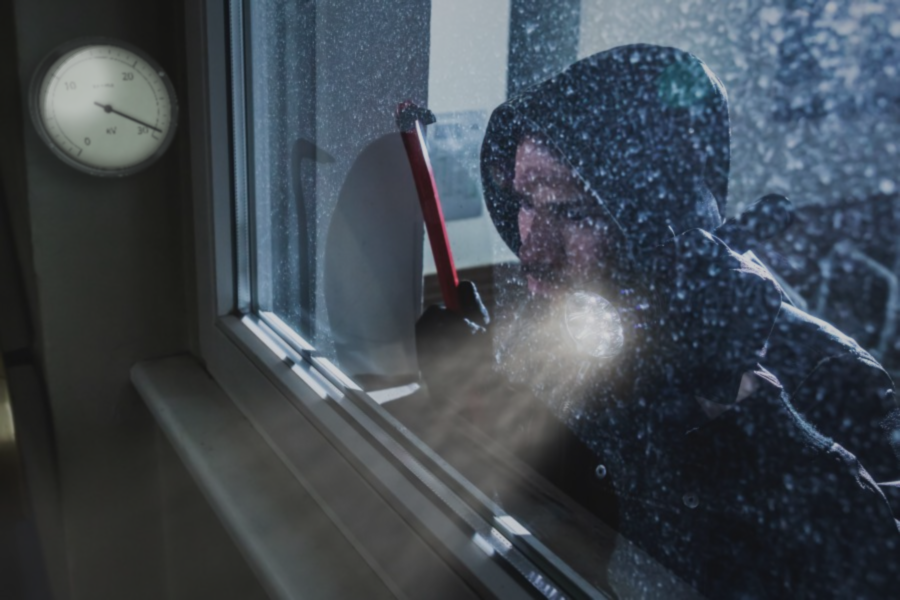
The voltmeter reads 29
